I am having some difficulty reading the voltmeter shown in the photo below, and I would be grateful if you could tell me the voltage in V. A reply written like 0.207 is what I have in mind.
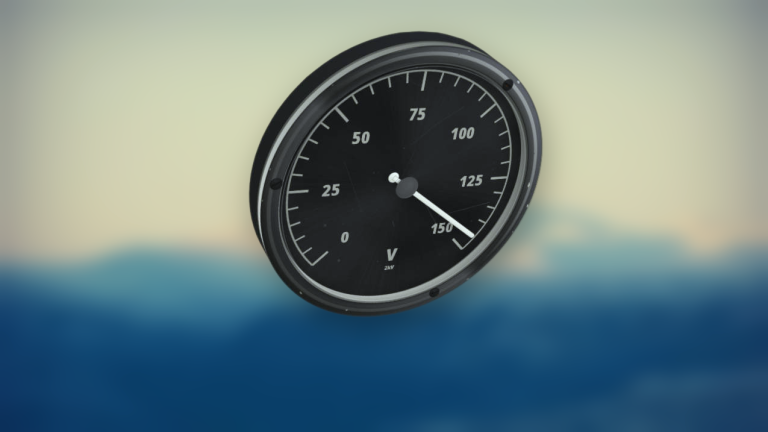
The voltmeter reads 145
